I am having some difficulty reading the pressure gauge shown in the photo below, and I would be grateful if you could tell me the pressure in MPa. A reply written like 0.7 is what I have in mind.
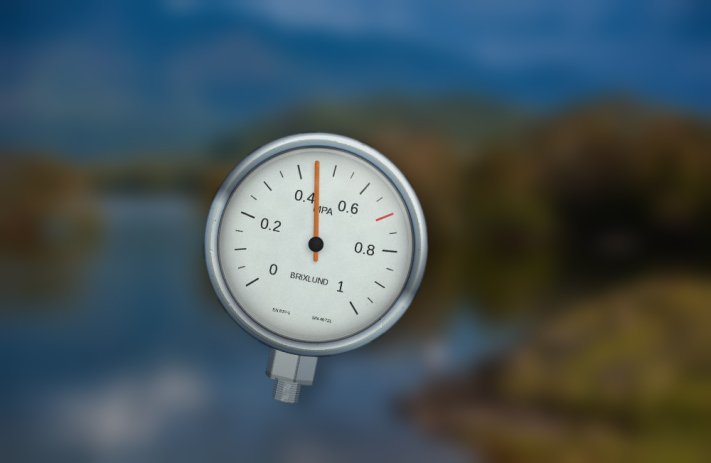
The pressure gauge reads 0.45
